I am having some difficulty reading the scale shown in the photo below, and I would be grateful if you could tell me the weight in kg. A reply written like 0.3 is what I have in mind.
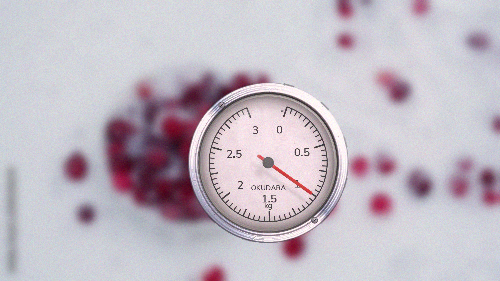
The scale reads 1
